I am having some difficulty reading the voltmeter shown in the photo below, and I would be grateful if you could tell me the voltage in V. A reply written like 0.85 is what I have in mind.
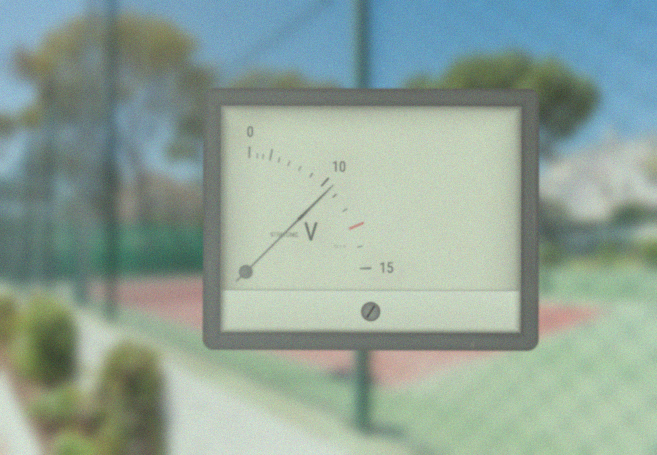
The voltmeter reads 10.5
